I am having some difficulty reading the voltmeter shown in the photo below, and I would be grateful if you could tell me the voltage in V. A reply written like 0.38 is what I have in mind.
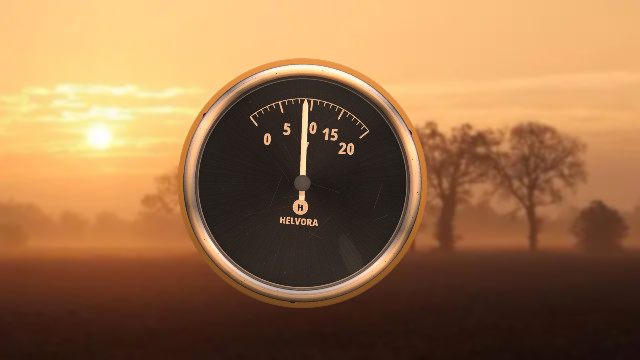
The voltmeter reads 9
